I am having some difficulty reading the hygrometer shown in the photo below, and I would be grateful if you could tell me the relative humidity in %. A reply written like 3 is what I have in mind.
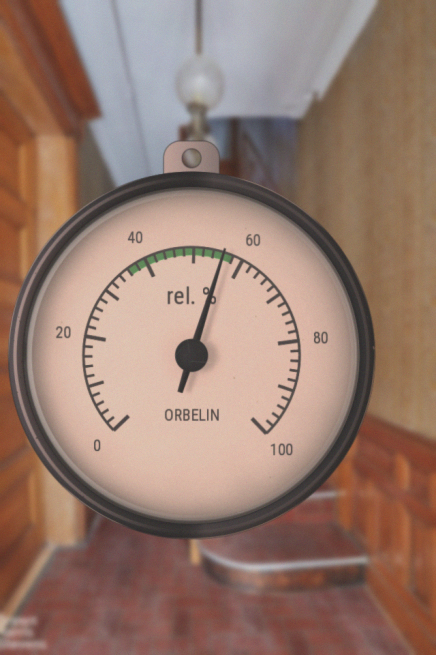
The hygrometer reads 56
